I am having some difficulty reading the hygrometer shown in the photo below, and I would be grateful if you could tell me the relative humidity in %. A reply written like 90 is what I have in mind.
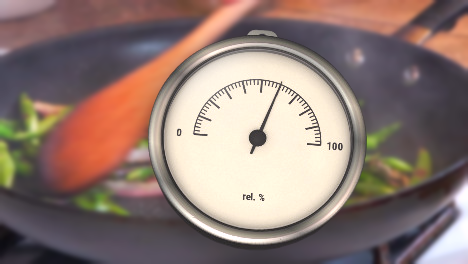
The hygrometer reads 60
